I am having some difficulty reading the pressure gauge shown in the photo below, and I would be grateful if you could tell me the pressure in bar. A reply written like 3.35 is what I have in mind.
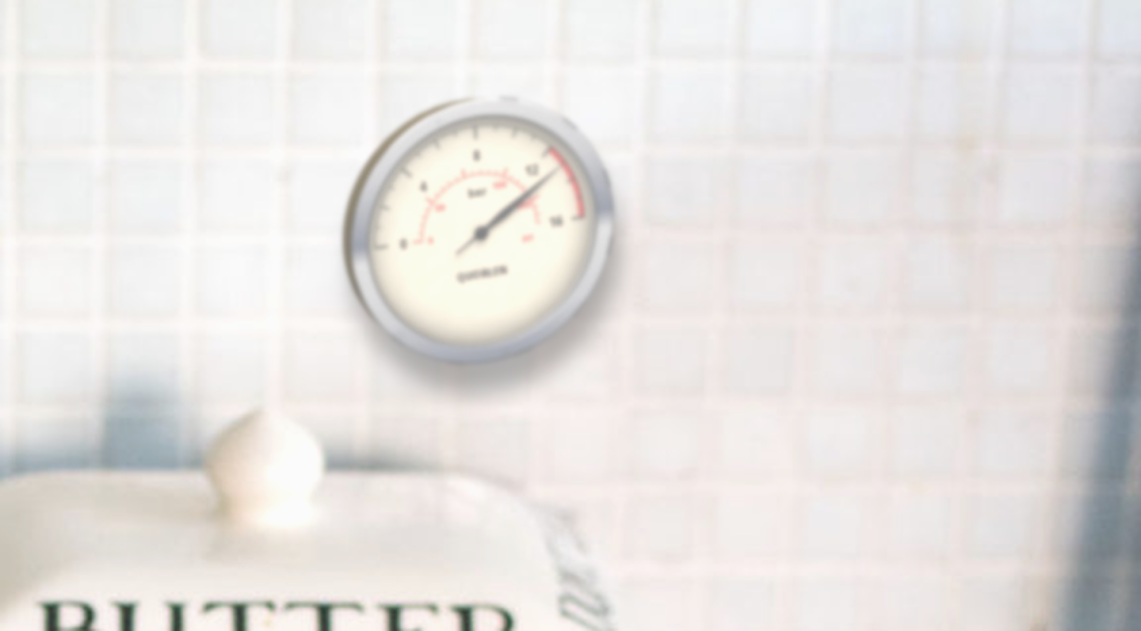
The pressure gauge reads 13
